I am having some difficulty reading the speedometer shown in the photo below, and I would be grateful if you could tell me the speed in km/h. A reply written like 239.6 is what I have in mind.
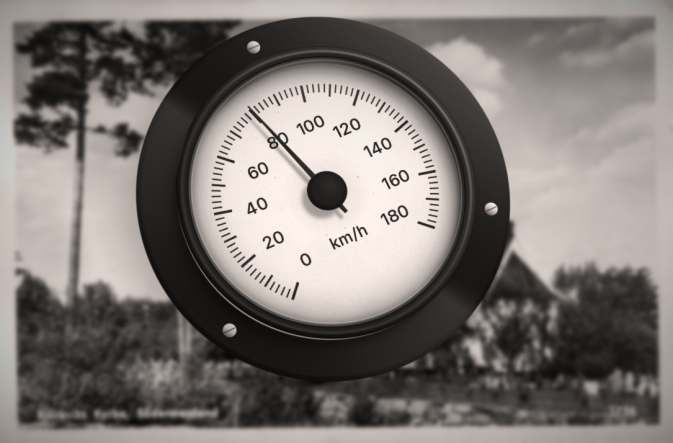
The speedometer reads 80
